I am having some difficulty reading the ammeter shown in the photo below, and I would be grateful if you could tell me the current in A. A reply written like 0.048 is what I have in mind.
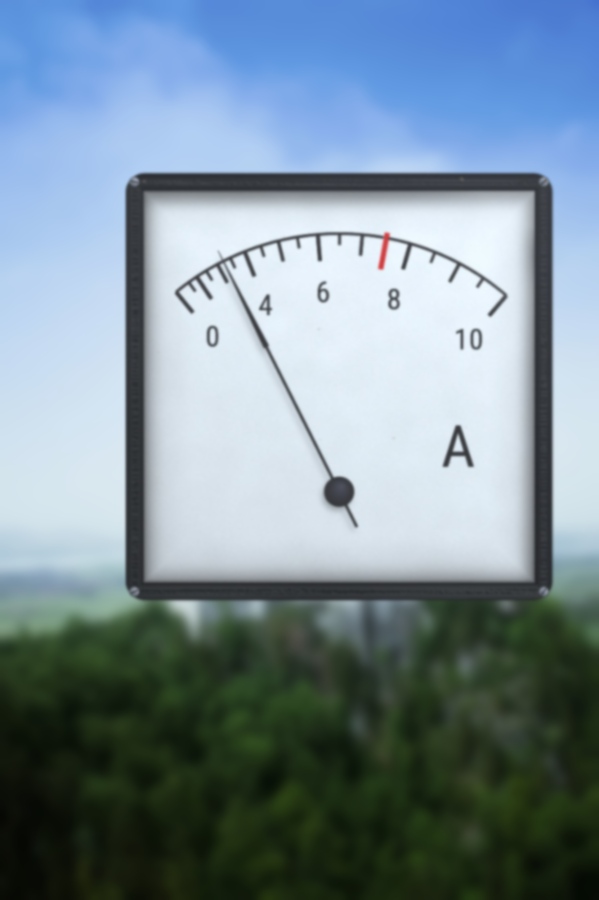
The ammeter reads 3.25
